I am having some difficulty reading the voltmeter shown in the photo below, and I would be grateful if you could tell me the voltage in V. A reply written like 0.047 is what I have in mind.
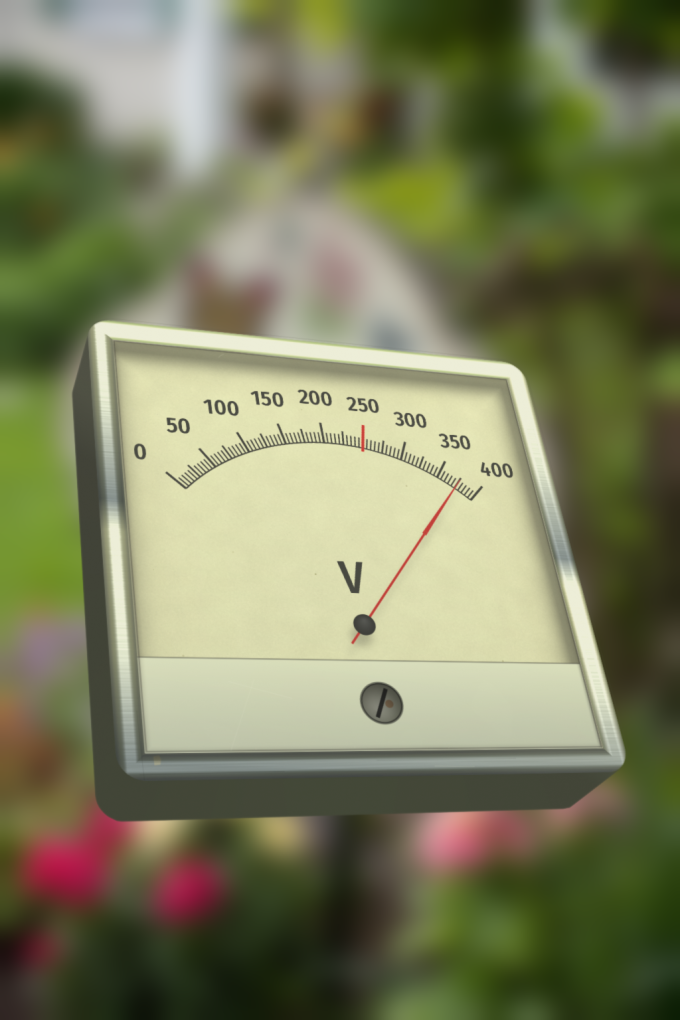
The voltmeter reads 375
